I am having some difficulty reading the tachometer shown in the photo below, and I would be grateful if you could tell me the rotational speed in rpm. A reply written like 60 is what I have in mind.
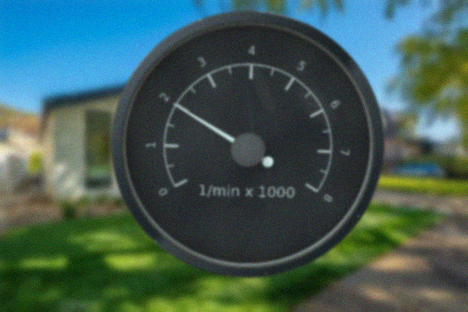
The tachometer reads 2000
